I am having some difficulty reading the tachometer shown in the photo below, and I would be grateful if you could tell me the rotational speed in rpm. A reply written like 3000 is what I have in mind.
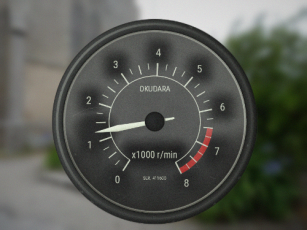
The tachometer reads 1250
